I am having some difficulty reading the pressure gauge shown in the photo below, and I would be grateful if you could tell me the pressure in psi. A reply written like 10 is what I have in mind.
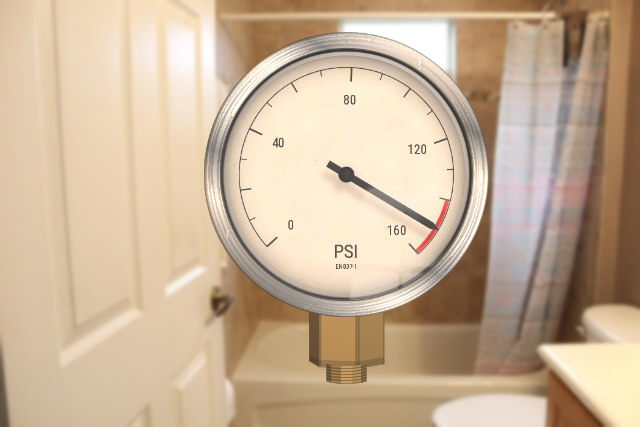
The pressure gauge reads 150
